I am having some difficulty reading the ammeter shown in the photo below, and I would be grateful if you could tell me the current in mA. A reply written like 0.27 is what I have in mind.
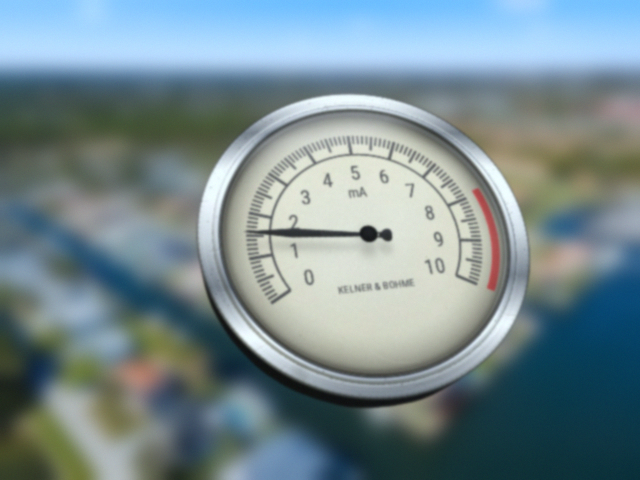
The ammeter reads 1.5
